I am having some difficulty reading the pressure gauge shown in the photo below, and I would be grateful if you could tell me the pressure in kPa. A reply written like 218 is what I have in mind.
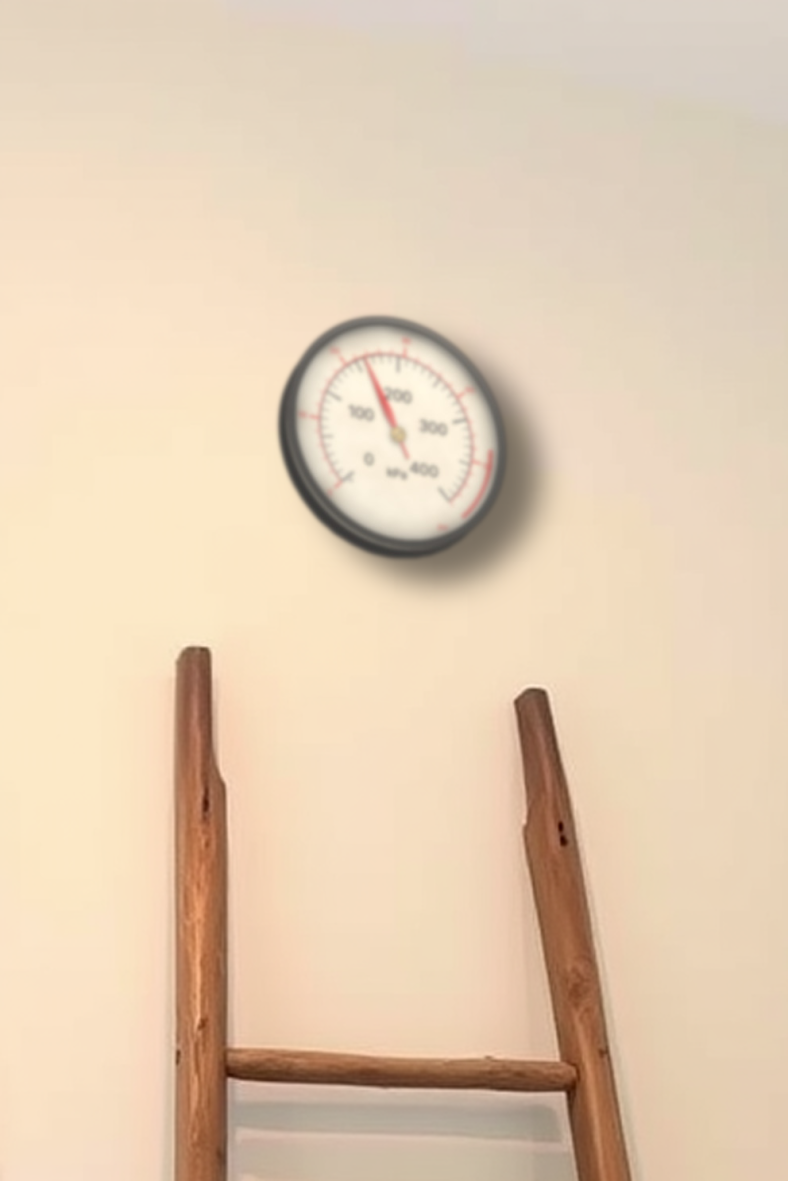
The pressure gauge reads 160
